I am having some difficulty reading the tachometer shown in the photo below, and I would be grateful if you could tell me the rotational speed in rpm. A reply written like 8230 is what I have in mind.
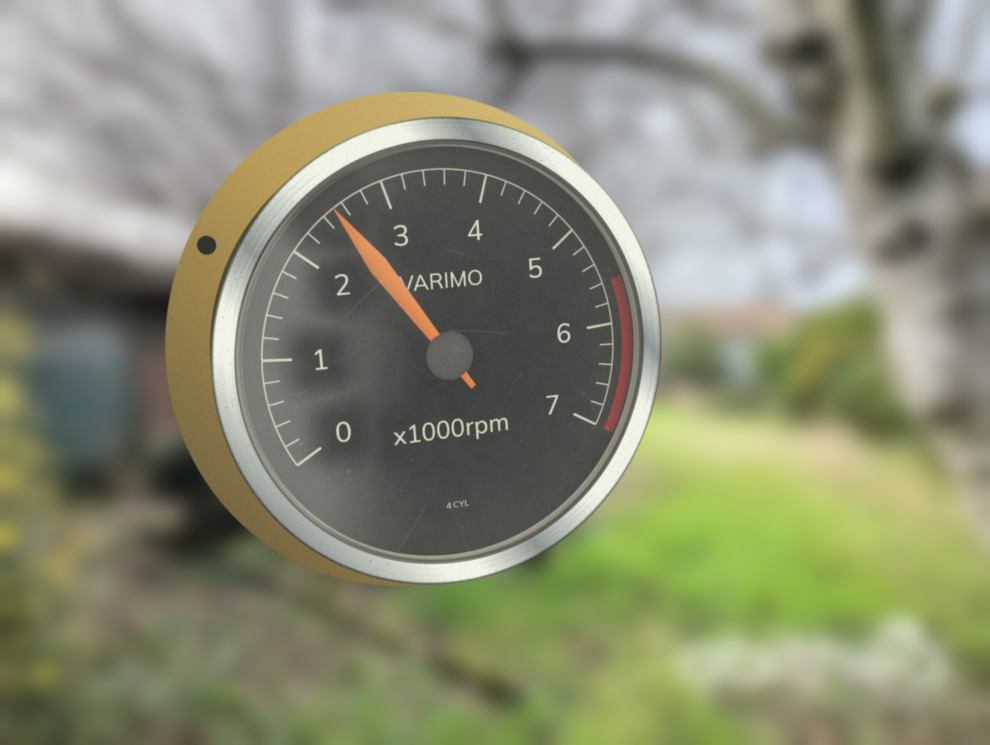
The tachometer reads 2500
